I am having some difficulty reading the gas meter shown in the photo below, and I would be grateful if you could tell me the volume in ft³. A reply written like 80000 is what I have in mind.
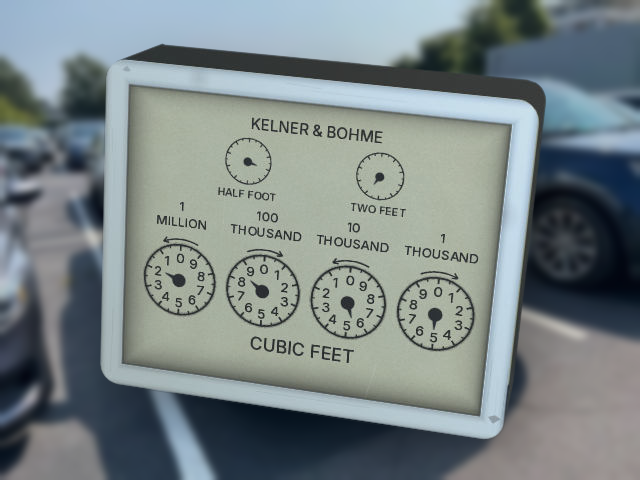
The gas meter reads 185500
